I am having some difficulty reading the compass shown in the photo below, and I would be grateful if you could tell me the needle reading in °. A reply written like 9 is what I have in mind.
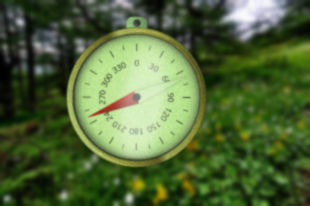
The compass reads 247.5
